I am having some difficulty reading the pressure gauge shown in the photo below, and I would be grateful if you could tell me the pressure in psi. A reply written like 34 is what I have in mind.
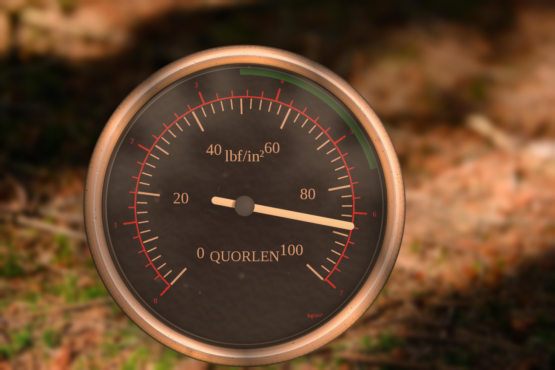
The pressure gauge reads 88
